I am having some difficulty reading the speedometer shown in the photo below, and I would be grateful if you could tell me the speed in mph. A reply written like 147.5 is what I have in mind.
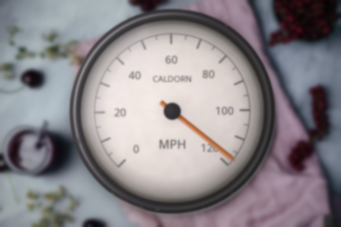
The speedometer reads 117.5
